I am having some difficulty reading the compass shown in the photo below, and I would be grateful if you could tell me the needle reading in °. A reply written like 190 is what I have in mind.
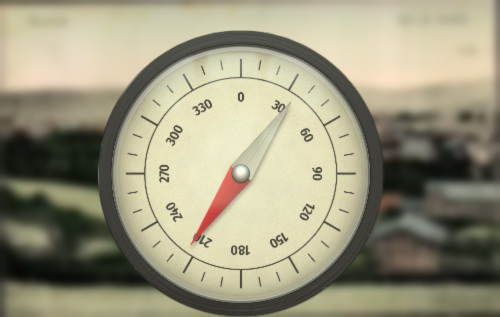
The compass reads 215
